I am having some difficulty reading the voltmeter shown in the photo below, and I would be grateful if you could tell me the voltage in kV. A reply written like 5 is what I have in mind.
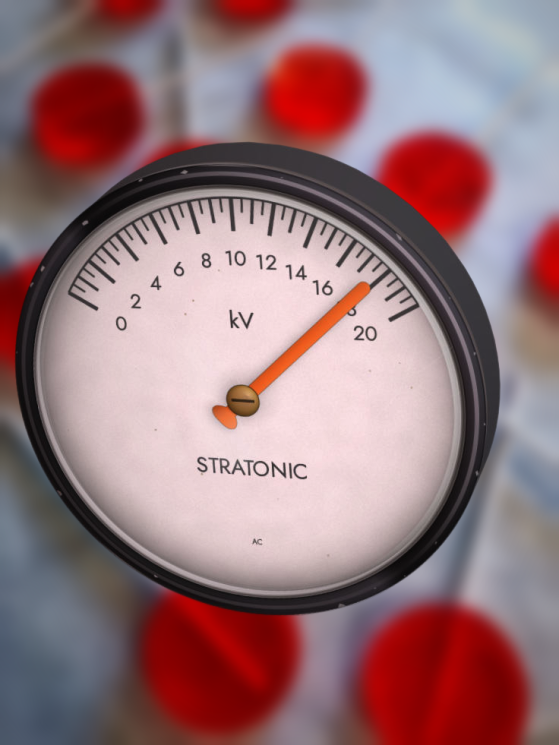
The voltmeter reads 17.75
